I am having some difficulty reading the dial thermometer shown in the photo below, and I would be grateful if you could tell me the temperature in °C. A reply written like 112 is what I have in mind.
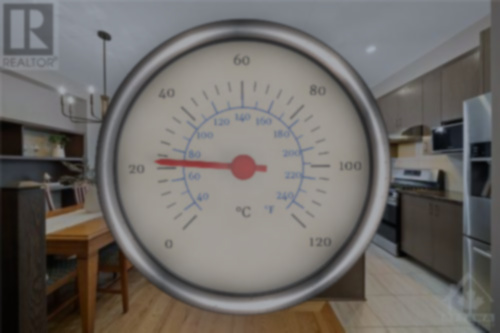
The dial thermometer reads 22
